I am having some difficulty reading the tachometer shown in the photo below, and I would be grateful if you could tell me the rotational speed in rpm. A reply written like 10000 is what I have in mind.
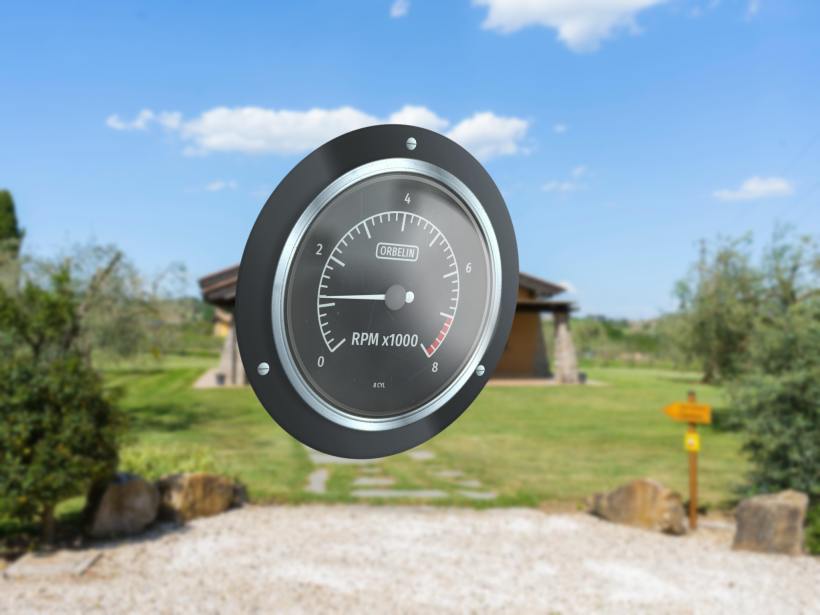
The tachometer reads 1200
